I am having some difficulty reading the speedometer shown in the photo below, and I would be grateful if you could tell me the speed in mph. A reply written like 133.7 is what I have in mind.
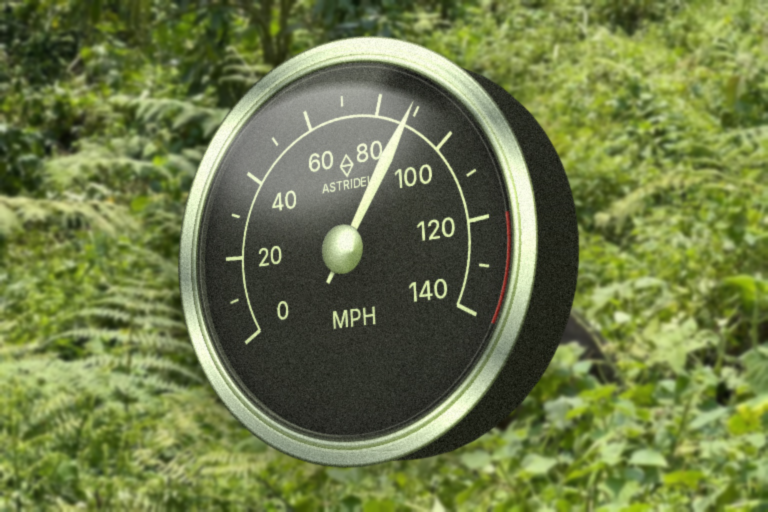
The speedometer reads 90
